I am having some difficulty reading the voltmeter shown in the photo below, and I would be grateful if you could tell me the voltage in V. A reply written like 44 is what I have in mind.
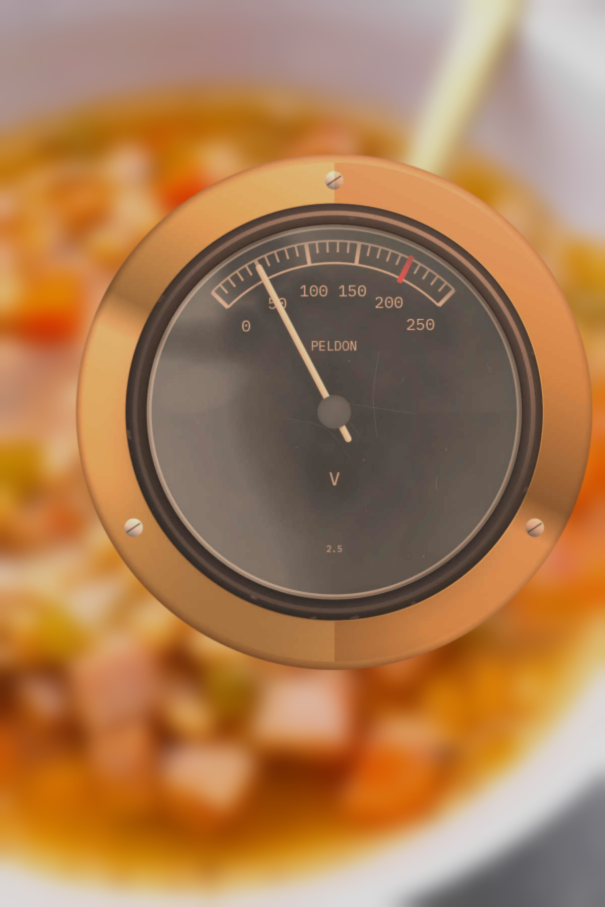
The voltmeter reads 50
